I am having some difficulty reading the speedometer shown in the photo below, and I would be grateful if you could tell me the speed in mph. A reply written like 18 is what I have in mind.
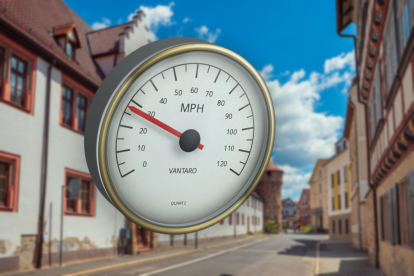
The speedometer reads 27.5
